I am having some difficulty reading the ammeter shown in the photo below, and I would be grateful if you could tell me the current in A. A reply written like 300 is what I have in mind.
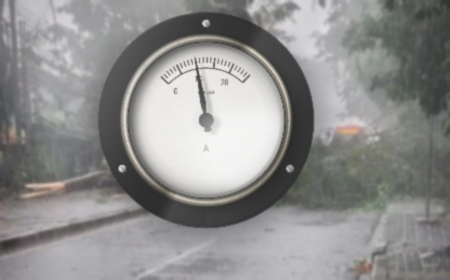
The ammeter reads 10
